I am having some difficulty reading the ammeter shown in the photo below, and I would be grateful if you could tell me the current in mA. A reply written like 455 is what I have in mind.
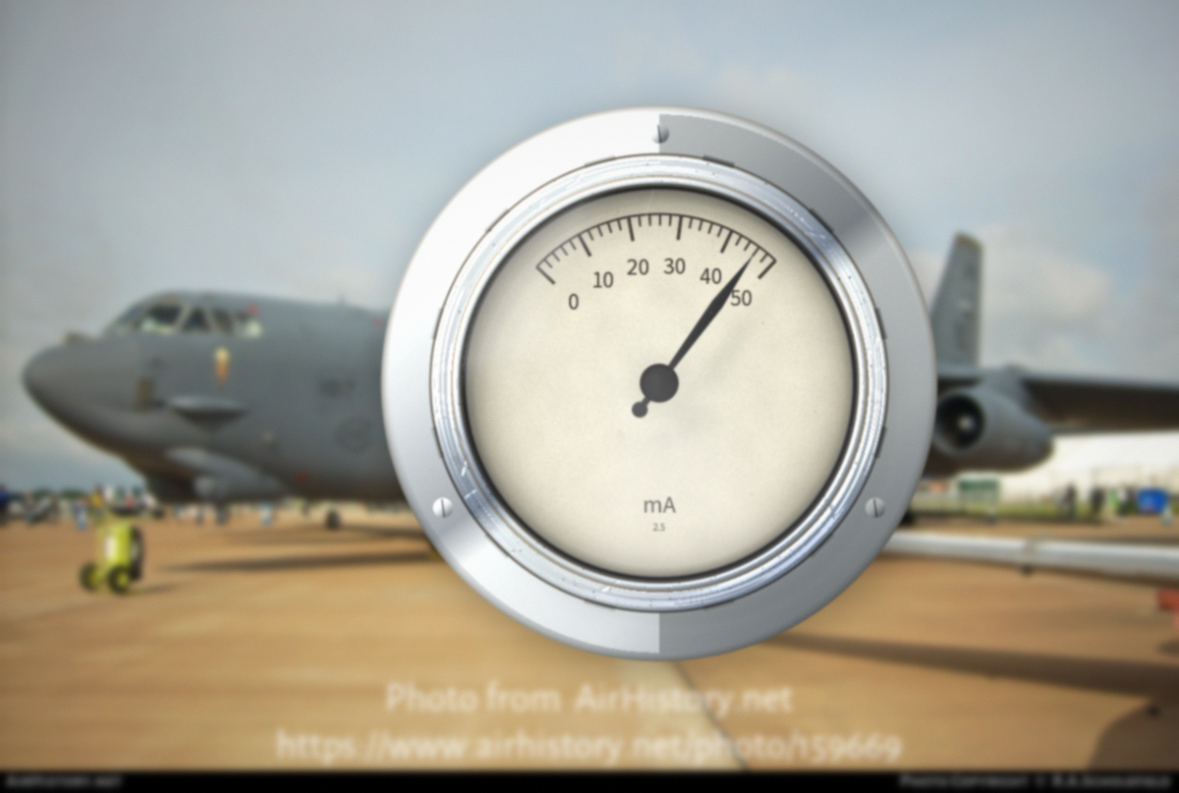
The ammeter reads 46
